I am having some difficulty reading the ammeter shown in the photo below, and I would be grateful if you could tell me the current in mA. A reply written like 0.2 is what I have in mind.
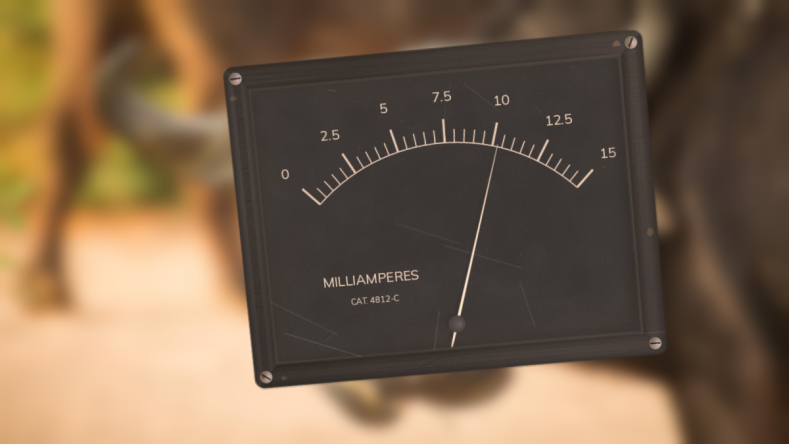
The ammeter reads 10.25
